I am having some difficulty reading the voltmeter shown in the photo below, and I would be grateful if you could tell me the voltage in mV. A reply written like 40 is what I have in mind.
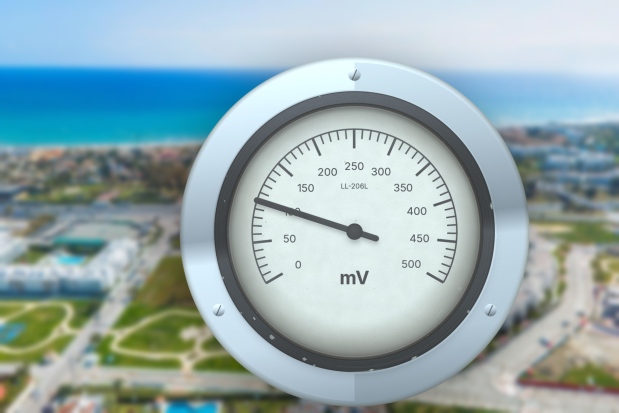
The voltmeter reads 100
